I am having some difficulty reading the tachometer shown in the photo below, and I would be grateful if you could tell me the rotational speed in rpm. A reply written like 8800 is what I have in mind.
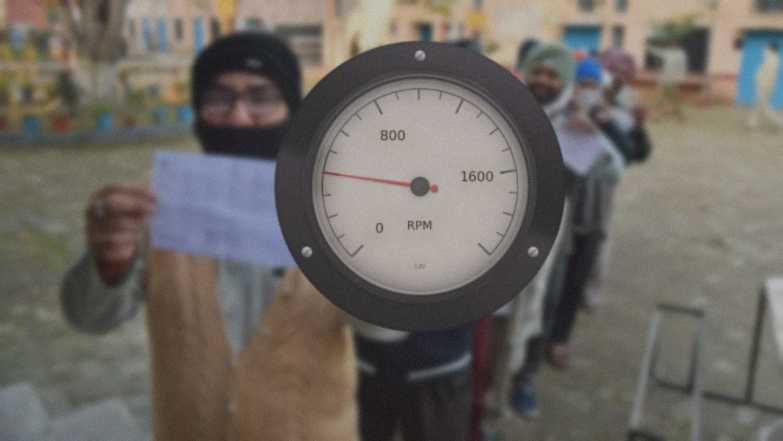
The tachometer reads 400
